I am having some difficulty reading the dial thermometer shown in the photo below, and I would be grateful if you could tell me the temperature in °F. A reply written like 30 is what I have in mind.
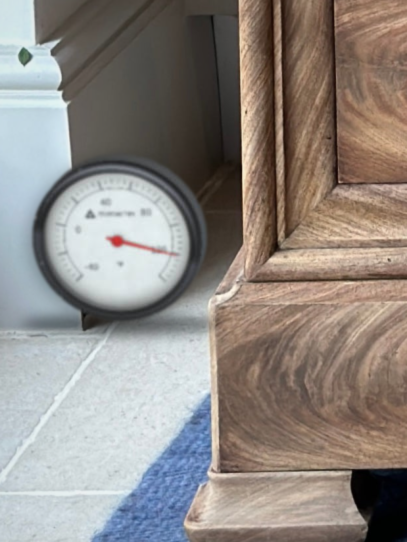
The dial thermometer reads 120
